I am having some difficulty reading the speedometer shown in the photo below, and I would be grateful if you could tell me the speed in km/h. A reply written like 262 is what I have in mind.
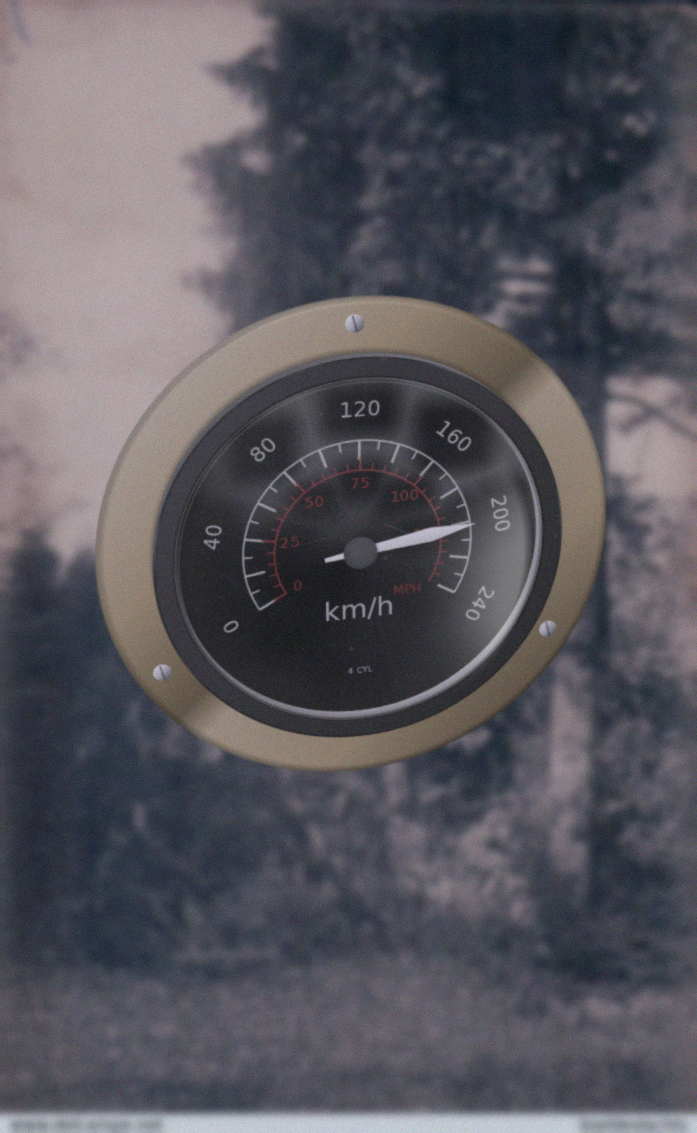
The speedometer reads 200
